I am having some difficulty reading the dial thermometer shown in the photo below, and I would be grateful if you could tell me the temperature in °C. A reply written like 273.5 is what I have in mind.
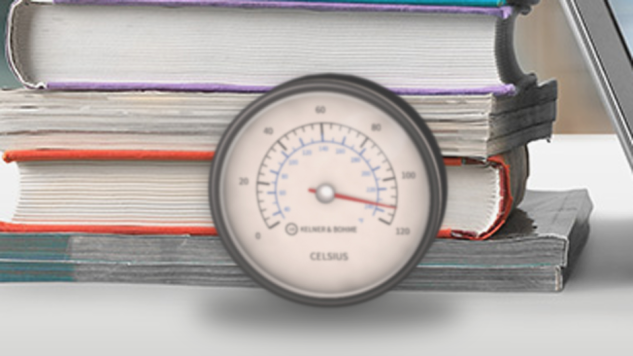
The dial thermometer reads 112
